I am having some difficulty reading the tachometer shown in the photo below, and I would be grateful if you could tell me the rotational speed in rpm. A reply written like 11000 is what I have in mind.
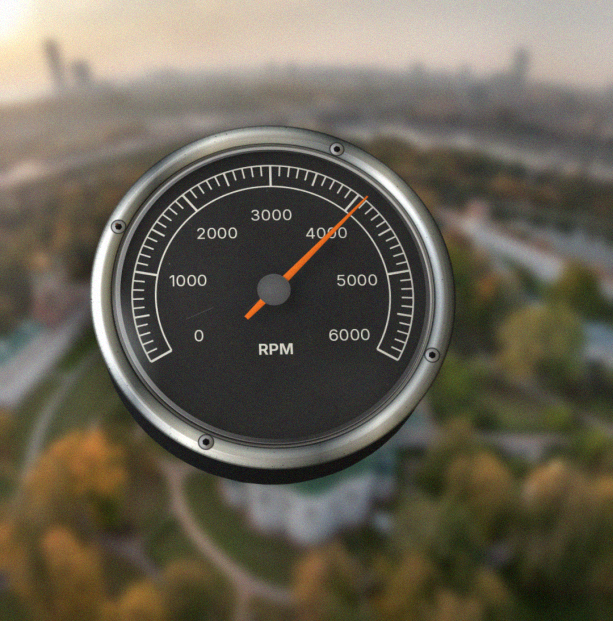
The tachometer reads 4100
